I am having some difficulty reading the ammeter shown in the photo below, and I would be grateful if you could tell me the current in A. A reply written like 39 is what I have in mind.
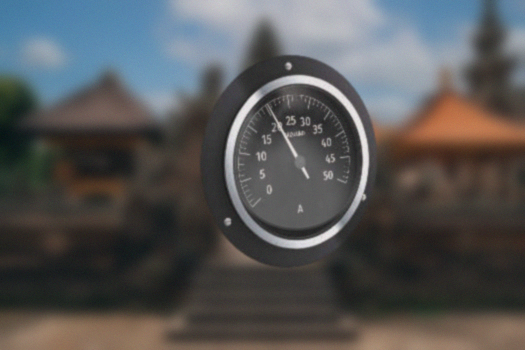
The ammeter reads 20
